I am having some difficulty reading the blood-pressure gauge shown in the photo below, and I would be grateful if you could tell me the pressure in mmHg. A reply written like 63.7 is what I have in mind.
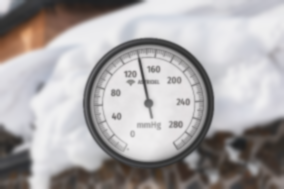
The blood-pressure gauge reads 140
